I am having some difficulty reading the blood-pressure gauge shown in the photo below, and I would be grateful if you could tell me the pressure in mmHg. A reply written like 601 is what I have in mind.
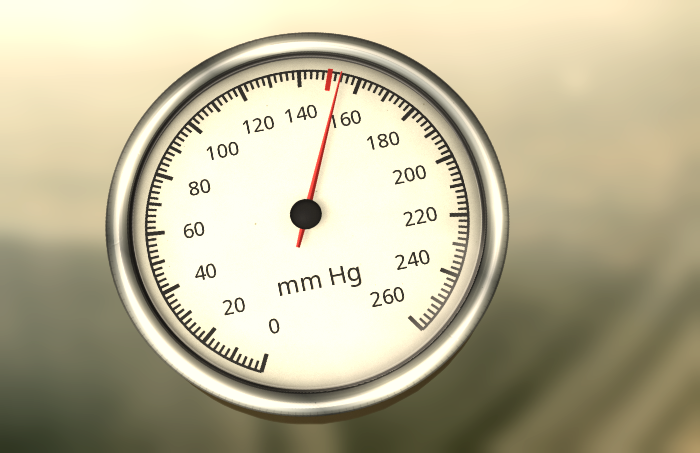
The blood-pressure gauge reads 154
